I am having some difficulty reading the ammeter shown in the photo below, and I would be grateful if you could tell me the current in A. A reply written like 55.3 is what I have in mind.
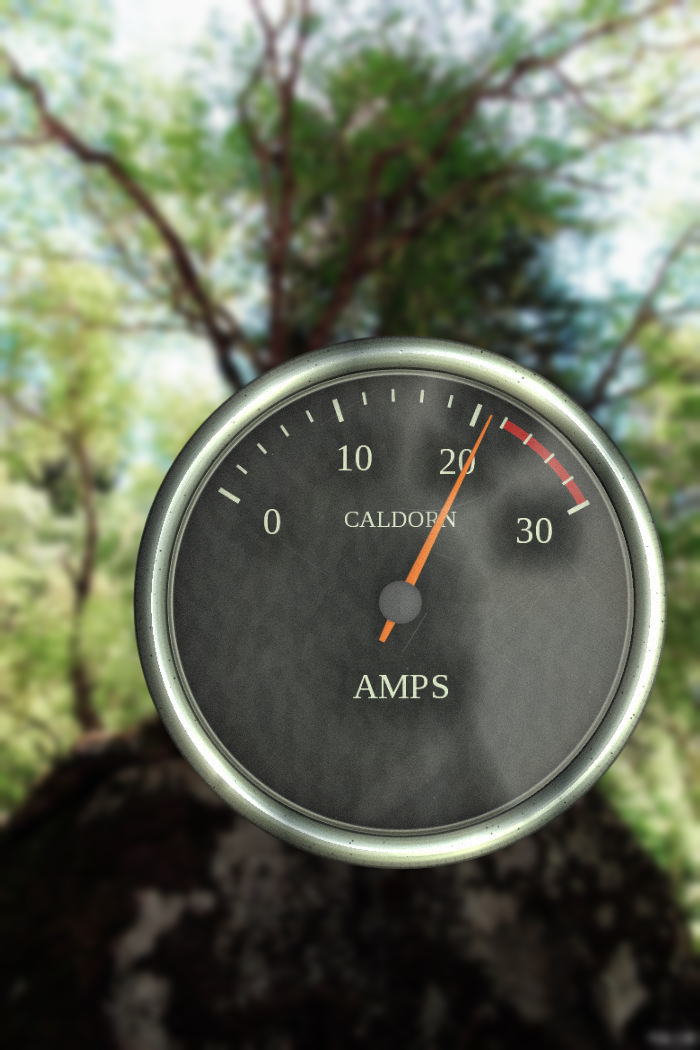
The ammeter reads 21
